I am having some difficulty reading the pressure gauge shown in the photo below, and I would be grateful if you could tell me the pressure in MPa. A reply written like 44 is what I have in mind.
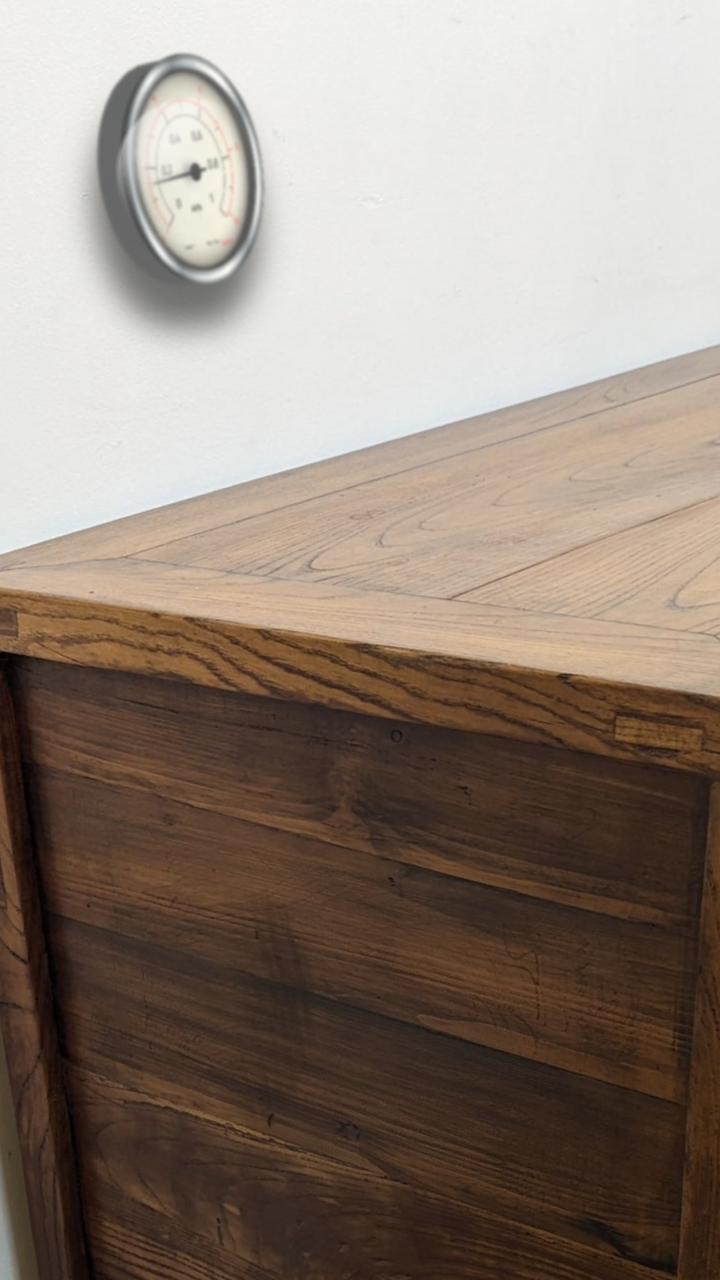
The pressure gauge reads 0.15
